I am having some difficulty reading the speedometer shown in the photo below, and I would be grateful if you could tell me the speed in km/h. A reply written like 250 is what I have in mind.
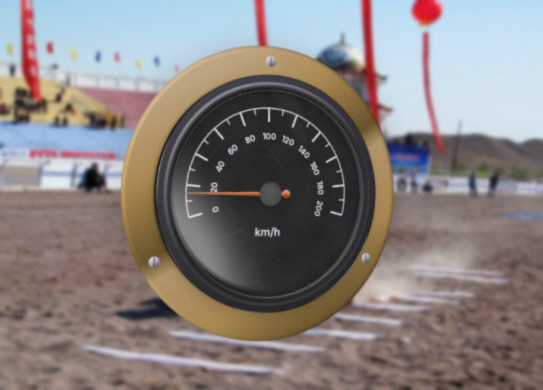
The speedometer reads 15
